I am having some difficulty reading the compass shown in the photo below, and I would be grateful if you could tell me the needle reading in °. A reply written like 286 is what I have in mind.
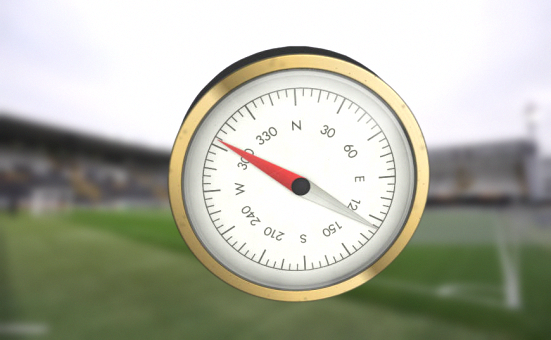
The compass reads 305
